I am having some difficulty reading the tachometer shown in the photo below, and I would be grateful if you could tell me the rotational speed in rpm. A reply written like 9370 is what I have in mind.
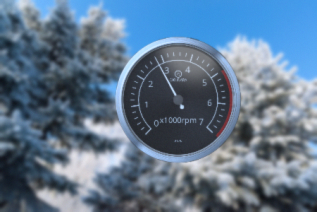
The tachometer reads 2800
